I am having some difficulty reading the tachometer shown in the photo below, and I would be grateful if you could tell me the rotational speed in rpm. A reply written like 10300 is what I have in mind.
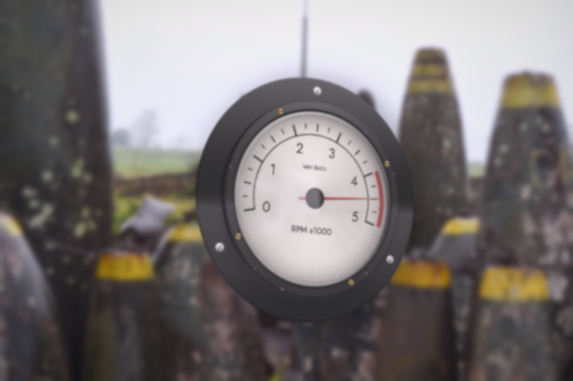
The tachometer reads 4500
